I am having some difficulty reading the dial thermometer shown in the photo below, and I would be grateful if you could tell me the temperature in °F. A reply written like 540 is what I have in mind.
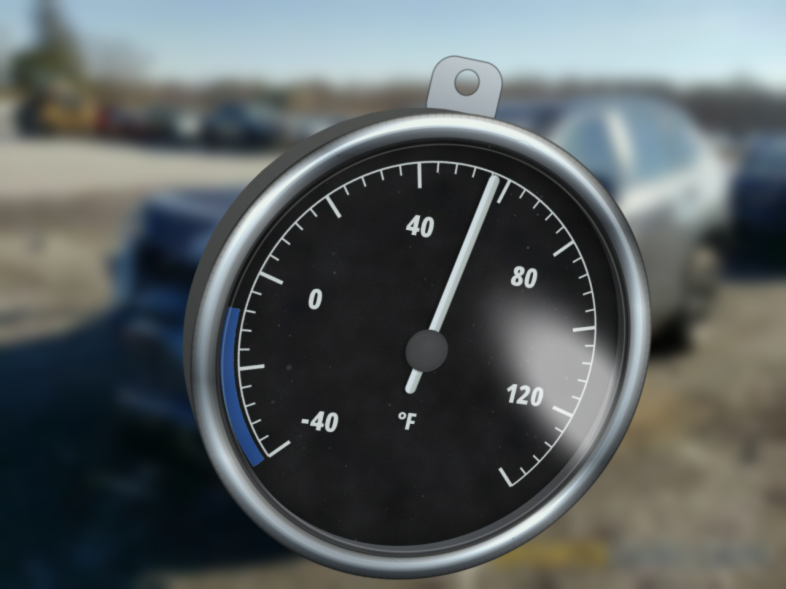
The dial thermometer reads 56
